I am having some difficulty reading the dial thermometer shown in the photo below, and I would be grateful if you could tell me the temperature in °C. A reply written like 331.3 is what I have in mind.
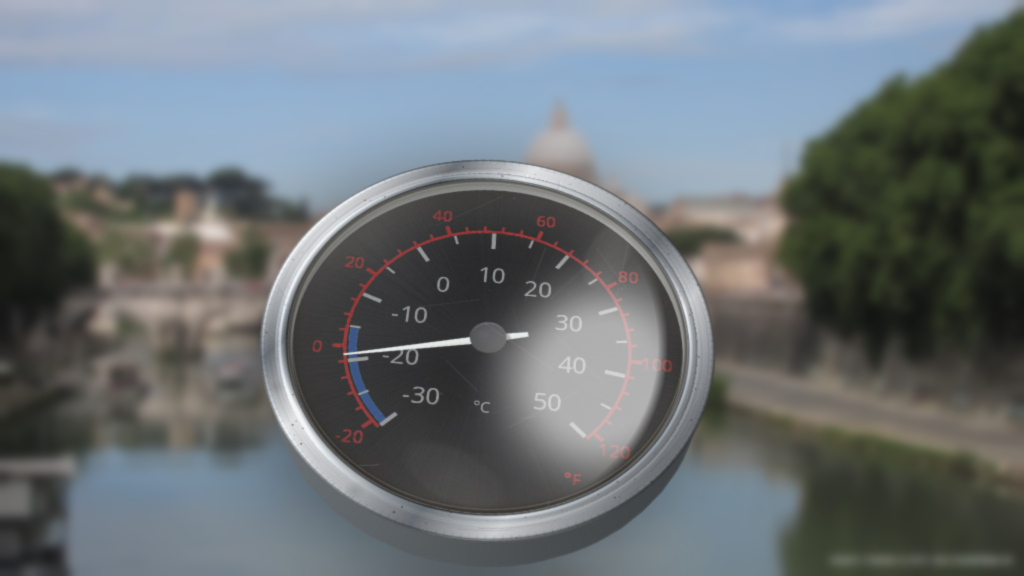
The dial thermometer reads -20
